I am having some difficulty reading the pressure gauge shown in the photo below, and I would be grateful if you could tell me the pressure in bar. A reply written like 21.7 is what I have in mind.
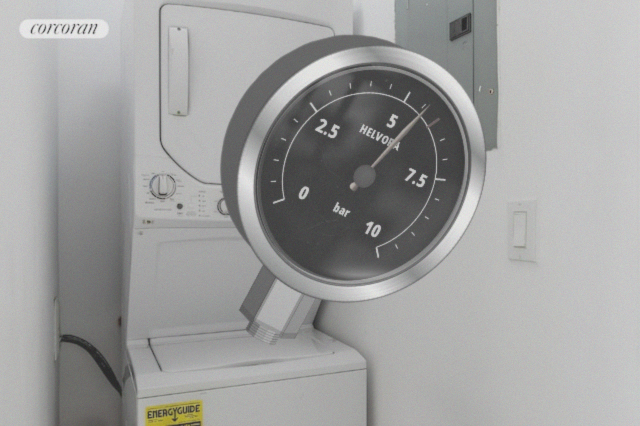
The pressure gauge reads 5.5
